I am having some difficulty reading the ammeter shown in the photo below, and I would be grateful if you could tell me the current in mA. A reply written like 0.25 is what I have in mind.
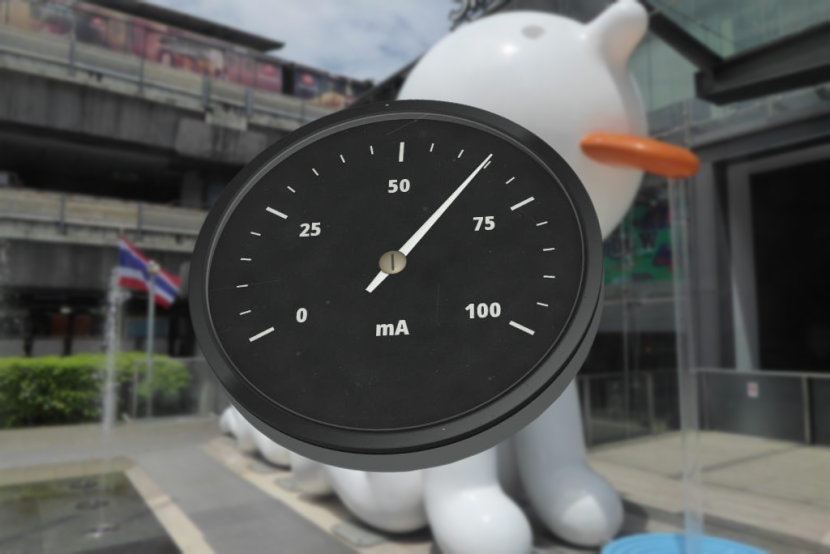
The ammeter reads 65
